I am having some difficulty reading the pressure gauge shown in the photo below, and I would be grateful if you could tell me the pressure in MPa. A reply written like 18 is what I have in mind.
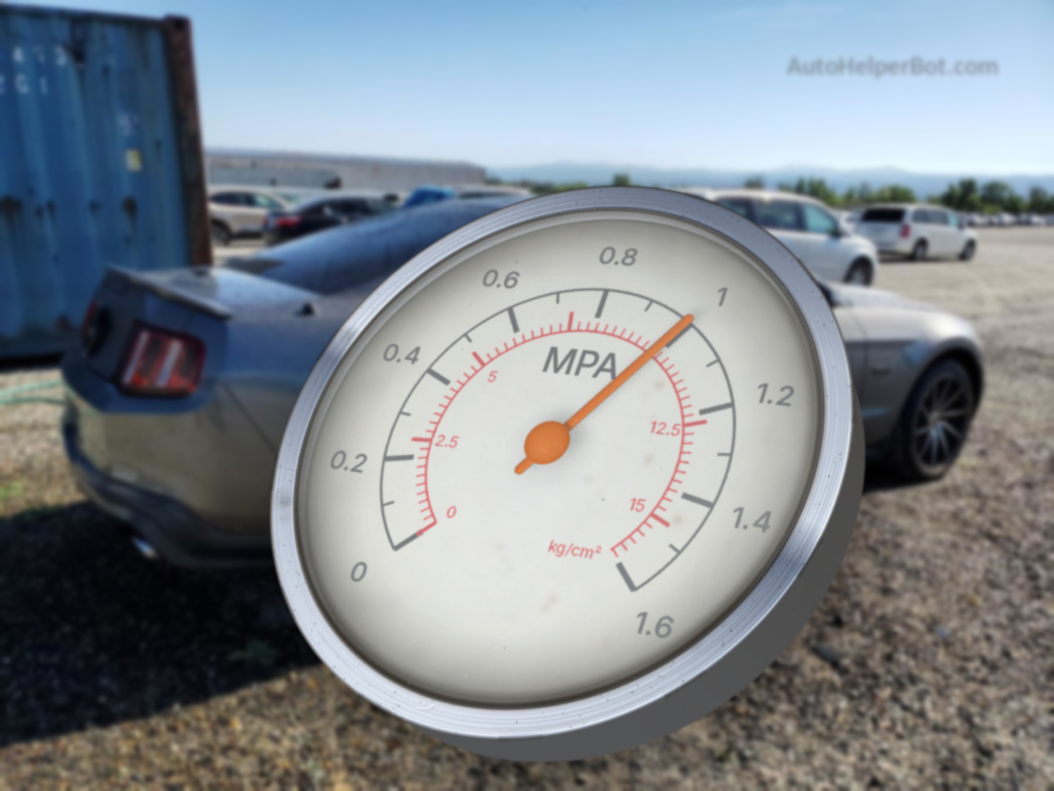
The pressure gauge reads 1
